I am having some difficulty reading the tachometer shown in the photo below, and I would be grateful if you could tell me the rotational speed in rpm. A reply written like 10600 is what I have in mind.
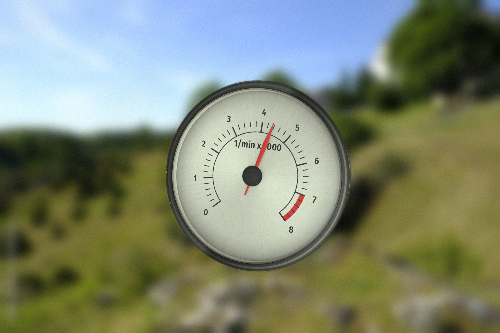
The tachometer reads 4400
